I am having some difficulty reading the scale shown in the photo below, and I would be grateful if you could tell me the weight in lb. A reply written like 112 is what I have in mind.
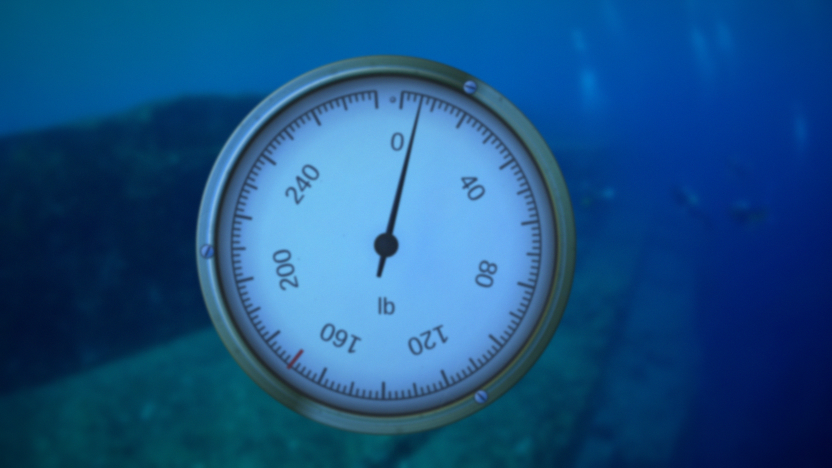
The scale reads 6
